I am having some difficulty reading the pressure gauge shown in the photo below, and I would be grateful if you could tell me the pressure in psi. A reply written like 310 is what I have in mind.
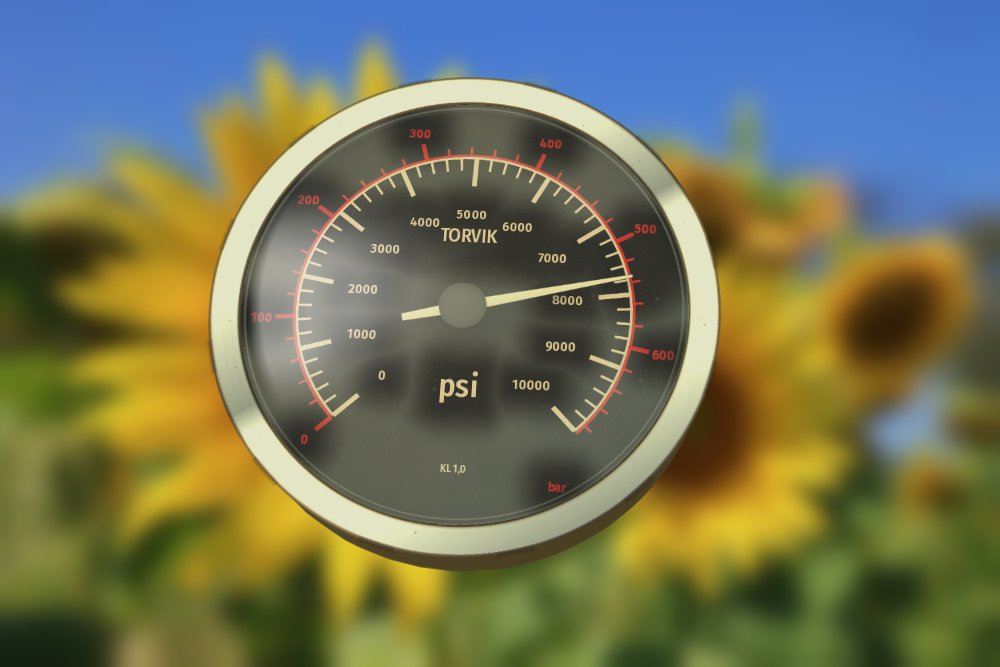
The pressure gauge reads 7800
